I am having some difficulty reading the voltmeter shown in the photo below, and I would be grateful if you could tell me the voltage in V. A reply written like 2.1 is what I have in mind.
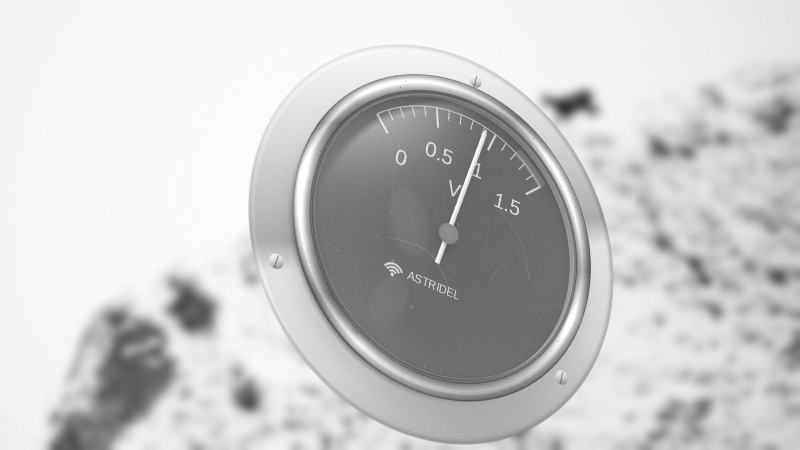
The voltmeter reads 0.9
